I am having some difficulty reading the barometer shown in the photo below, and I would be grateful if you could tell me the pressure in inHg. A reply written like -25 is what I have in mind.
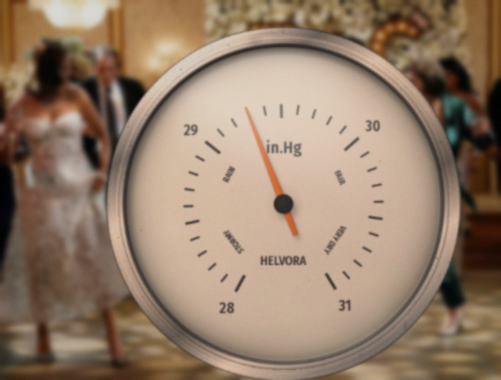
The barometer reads 29.3
